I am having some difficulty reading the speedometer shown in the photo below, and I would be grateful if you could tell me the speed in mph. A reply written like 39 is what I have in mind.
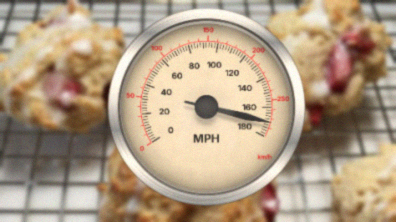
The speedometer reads 170
